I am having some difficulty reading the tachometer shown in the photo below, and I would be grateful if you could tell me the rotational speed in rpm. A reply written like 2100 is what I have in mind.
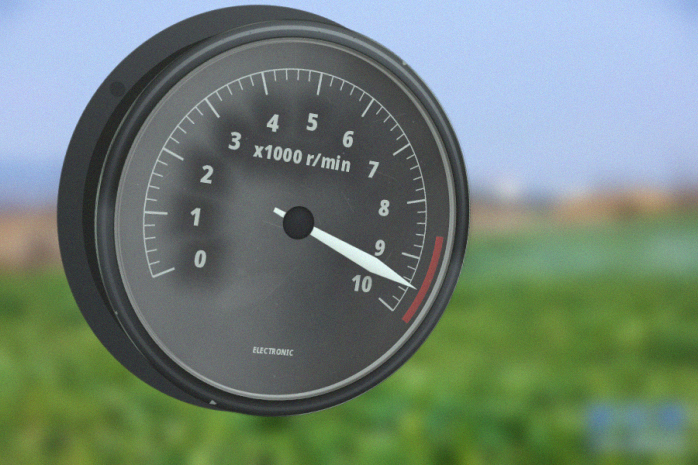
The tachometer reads 9500
